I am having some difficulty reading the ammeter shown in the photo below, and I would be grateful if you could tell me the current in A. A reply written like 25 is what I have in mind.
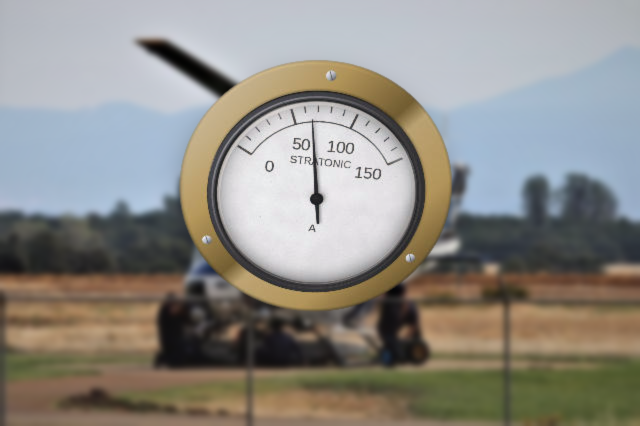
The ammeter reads 65
